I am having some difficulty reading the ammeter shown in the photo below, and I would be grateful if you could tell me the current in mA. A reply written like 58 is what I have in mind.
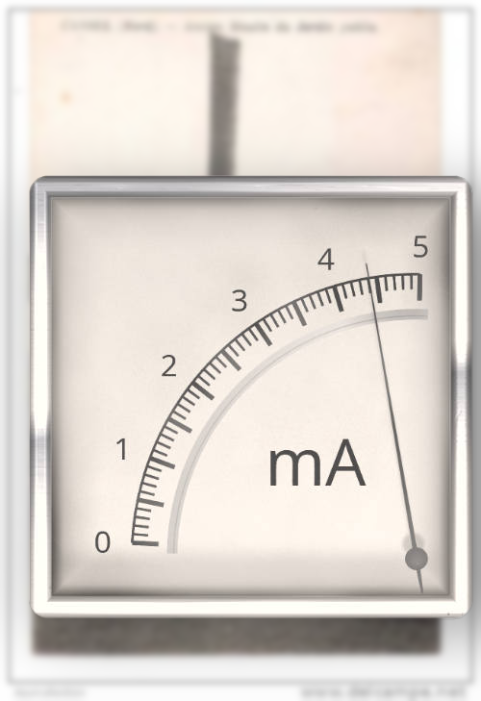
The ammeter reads 4.4
